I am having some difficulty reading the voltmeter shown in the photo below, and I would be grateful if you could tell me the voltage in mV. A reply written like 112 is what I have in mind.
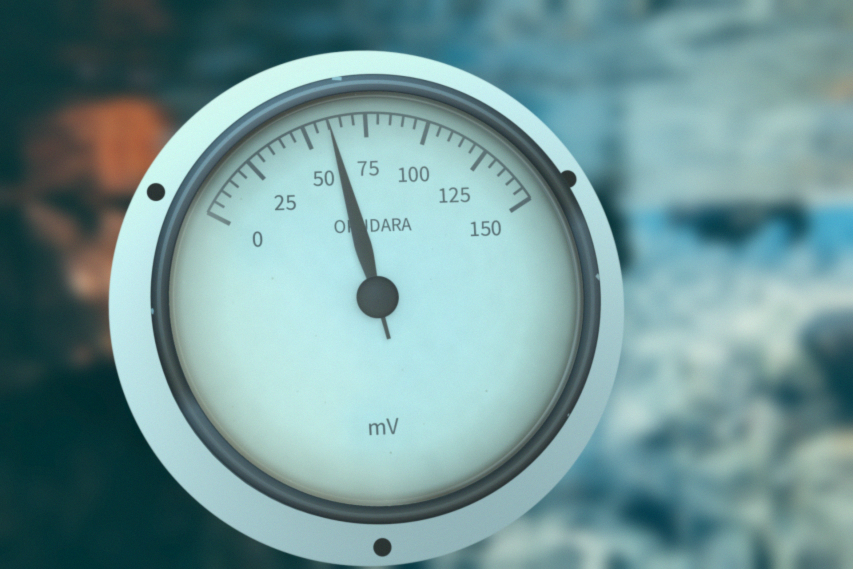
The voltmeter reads 60
